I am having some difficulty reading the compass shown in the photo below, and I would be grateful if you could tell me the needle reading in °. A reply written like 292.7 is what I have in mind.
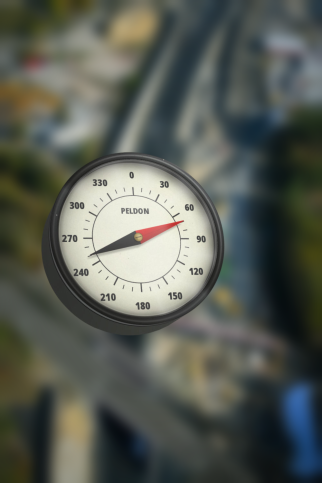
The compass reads 70
